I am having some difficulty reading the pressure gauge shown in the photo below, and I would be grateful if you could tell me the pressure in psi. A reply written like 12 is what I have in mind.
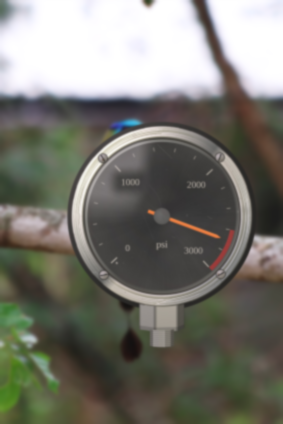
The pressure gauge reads 2700
